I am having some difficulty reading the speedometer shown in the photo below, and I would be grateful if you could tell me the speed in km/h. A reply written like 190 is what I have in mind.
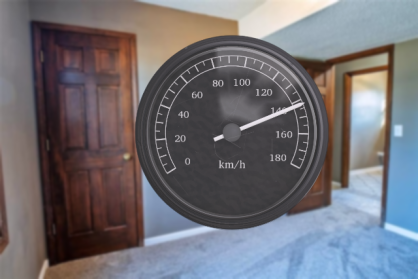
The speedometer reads 142.5
